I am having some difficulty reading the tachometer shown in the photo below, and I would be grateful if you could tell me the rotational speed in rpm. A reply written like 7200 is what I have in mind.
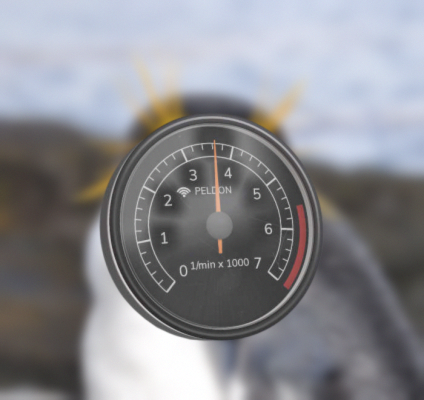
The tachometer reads 3600
